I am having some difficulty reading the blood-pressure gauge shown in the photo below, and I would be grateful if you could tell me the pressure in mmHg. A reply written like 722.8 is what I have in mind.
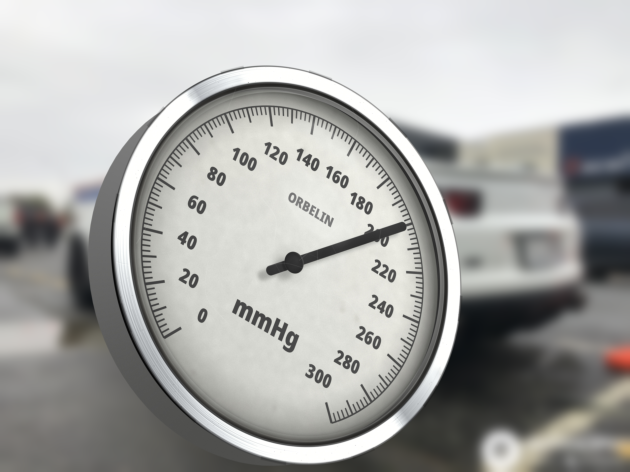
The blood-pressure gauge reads 200
